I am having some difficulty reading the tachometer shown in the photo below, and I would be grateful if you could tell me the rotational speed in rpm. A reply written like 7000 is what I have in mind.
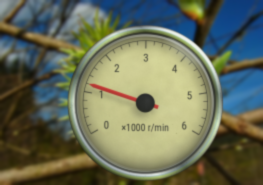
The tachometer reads 1200
